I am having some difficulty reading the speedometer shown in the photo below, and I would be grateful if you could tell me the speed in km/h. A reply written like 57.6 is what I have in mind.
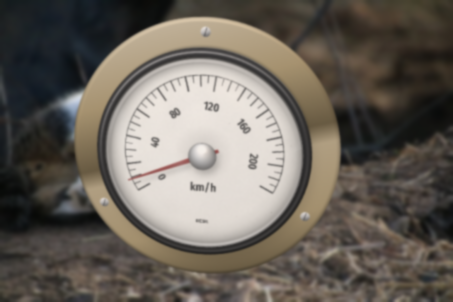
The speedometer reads 10
